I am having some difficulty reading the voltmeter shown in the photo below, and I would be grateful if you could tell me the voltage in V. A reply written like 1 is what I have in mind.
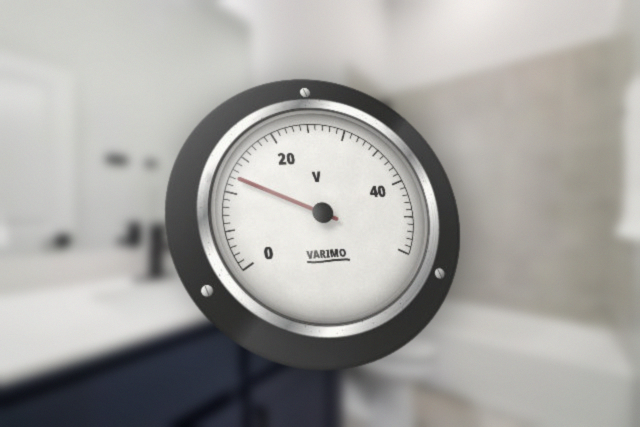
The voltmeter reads 12
